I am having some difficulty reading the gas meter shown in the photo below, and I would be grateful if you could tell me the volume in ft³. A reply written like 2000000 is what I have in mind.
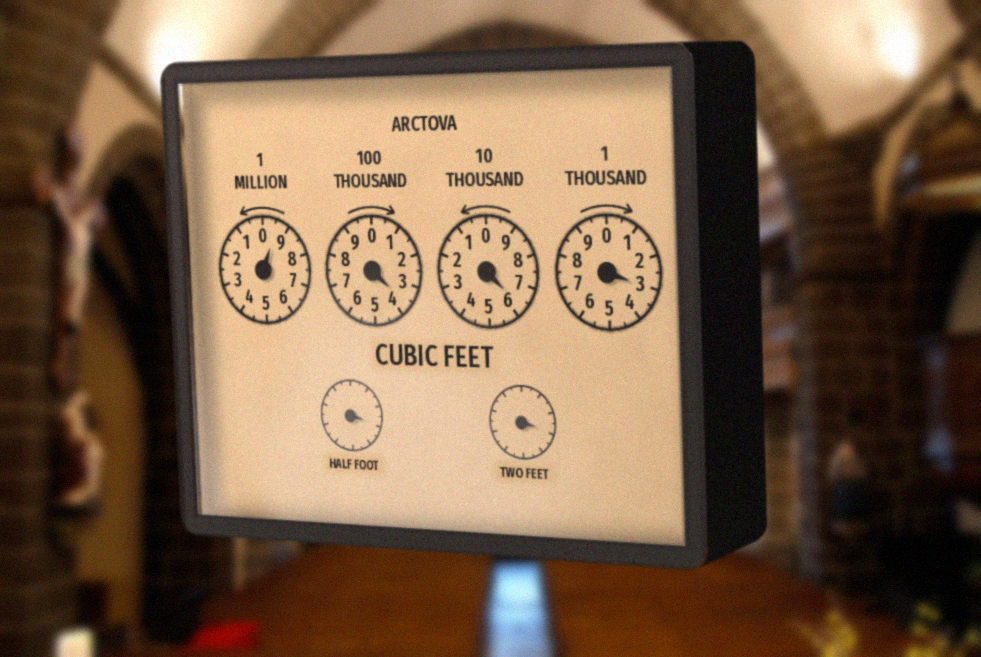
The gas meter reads 936300
